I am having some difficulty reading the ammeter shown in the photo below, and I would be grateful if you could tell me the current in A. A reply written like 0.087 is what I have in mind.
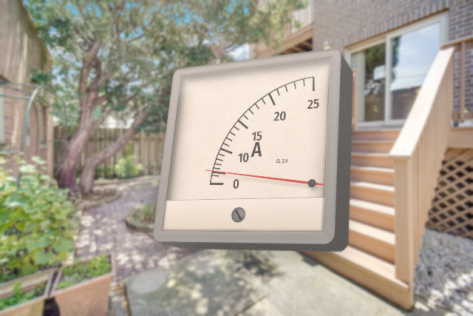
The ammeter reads 5
